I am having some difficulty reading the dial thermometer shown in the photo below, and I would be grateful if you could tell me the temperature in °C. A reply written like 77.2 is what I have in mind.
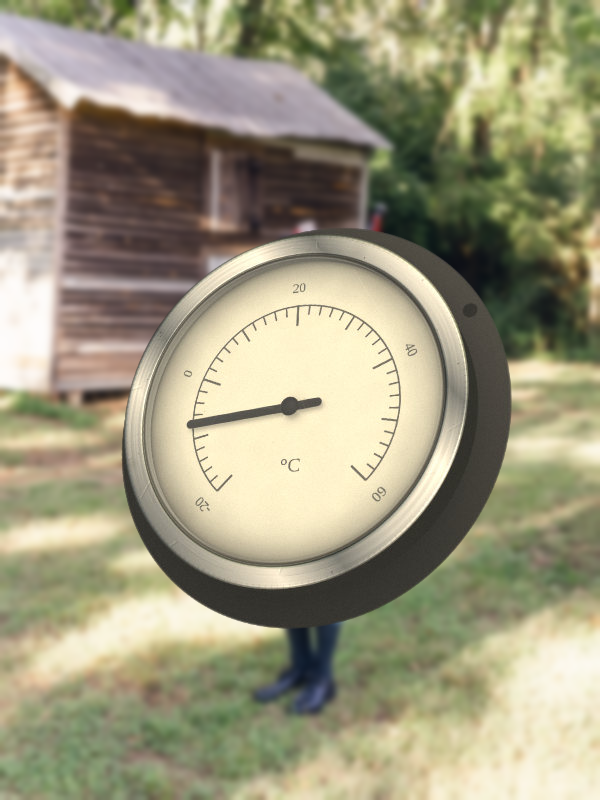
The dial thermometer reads -8
